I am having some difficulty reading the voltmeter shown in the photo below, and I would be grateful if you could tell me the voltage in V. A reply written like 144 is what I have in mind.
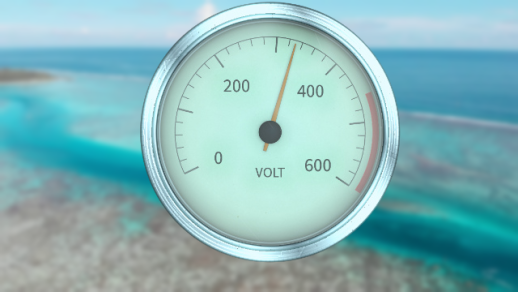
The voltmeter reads 330
